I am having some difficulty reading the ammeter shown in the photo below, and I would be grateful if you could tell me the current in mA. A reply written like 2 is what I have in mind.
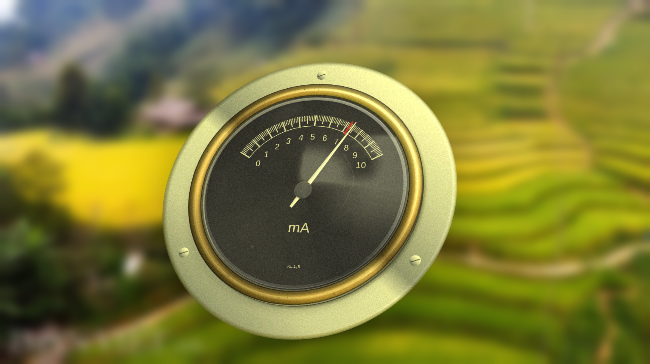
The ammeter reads 7.5
